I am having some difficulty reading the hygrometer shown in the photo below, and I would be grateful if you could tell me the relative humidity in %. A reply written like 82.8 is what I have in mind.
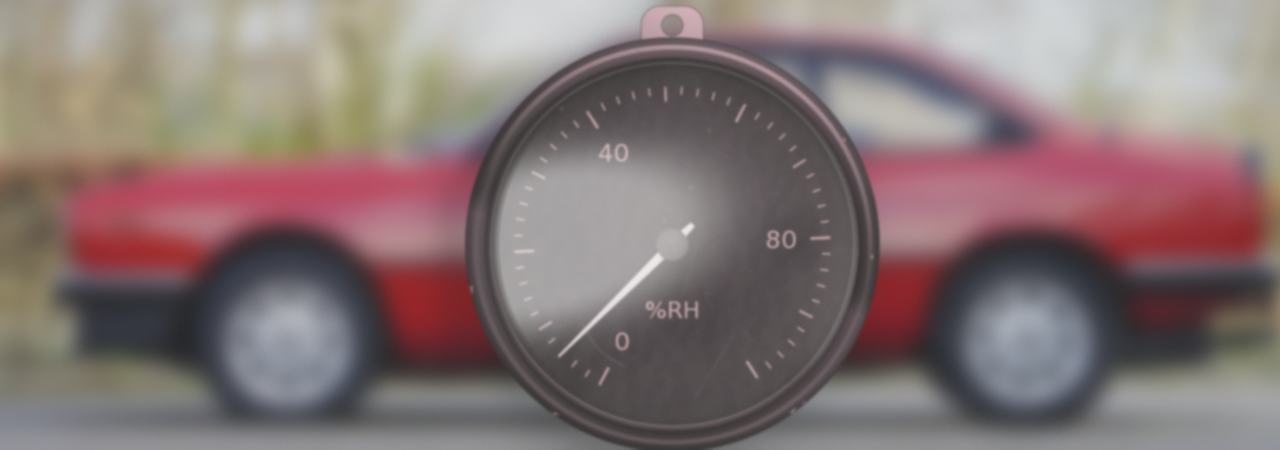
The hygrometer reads 6
